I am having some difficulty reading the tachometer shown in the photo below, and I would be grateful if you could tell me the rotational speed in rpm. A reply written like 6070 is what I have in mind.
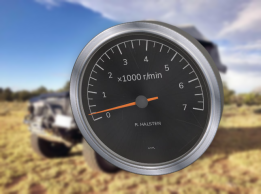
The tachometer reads 250
